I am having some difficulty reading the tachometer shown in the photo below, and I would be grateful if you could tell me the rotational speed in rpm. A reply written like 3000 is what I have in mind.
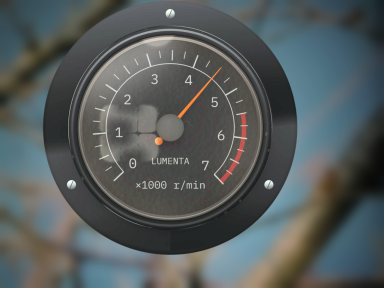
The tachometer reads 4500
